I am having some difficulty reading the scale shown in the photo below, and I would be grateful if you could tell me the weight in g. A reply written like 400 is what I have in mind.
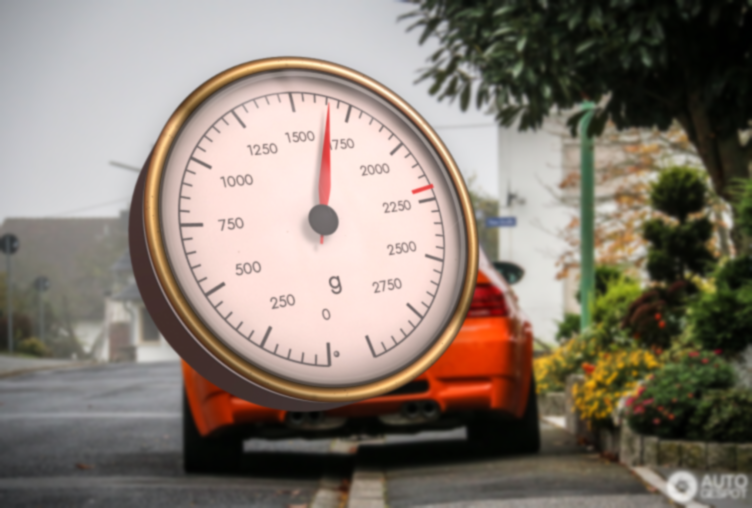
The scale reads 1650
